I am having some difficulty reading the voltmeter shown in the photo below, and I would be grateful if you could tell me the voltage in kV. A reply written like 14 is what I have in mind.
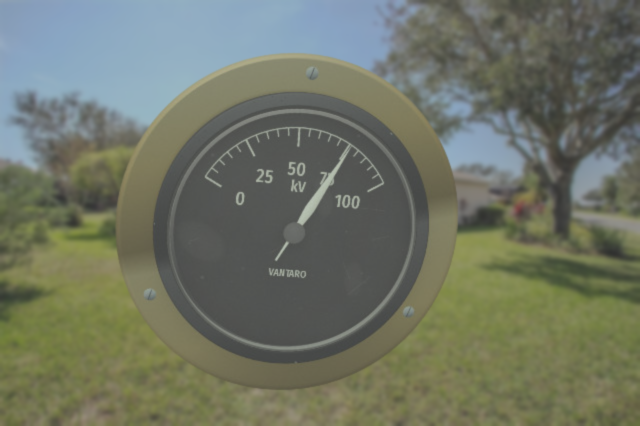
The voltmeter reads 75
